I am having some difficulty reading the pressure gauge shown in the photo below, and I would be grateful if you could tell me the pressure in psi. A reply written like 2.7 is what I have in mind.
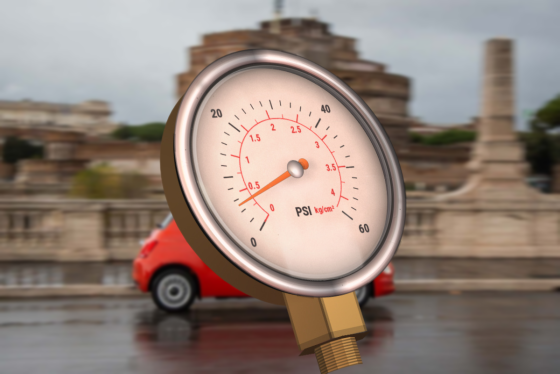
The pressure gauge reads 5
